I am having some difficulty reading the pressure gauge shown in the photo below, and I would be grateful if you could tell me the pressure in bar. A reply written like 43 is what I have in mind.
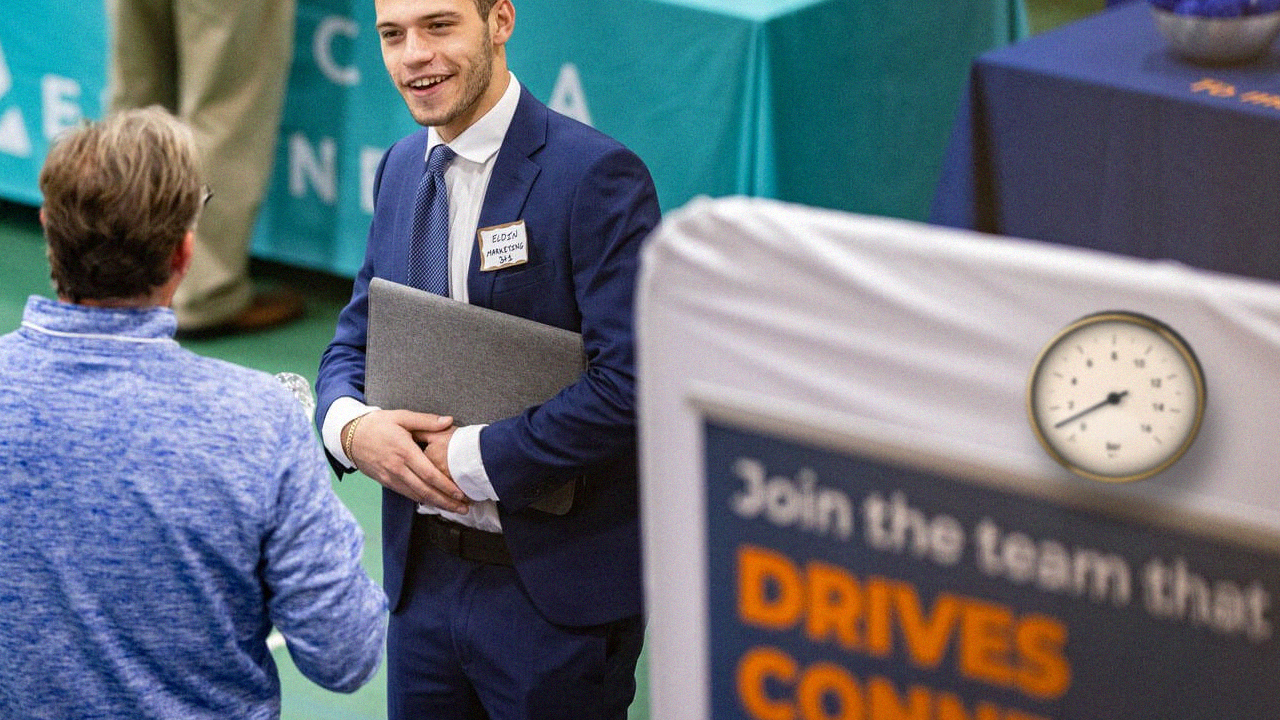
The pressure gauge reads 1
